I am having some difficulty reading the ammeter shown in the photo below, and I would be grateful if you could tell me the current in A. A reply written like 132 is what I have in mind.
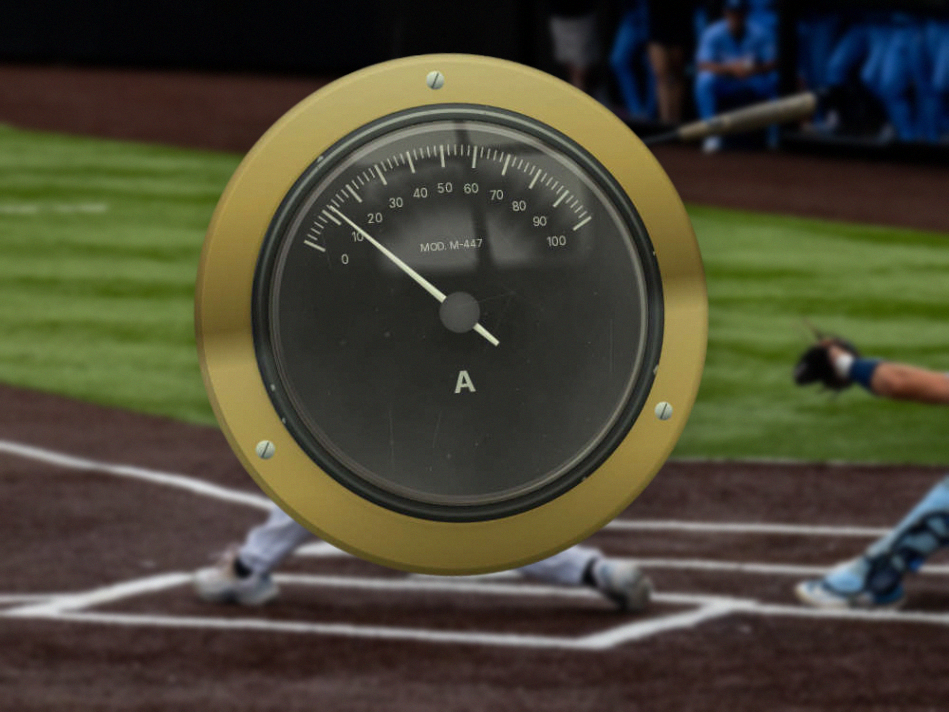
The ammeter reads 12
